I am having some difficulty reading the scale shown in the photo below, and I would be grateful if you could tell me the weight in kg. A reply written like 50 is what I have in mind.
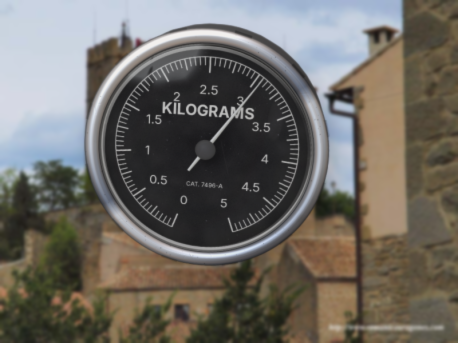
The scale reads 3.05
